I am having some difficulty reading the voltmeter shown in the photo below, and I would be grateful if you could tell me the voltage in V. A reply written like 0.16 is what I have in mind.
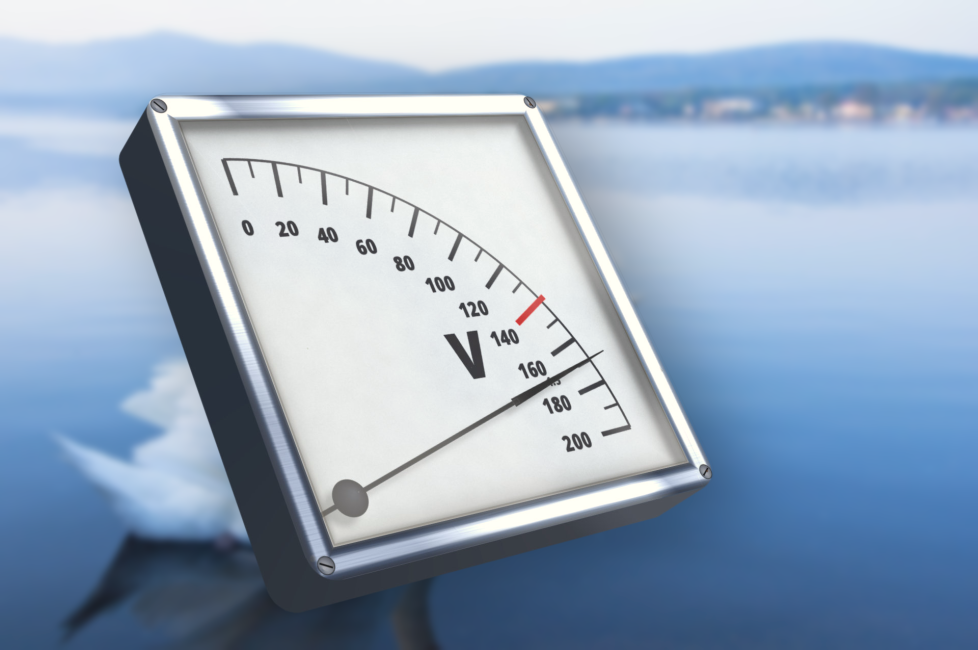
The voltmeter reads 170
